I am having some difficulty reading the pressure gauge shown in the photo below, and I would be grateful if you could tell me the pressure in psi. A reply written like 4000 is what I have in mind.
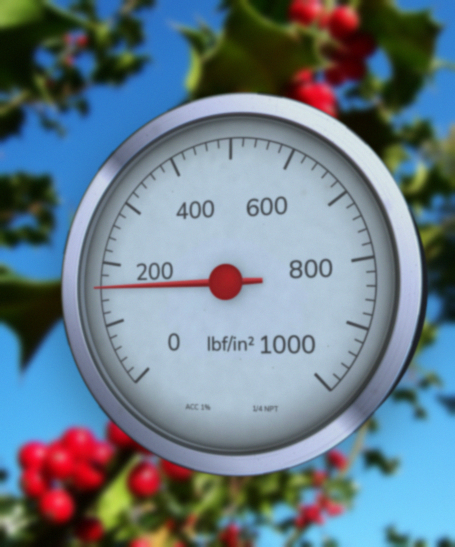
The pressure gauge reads 160
